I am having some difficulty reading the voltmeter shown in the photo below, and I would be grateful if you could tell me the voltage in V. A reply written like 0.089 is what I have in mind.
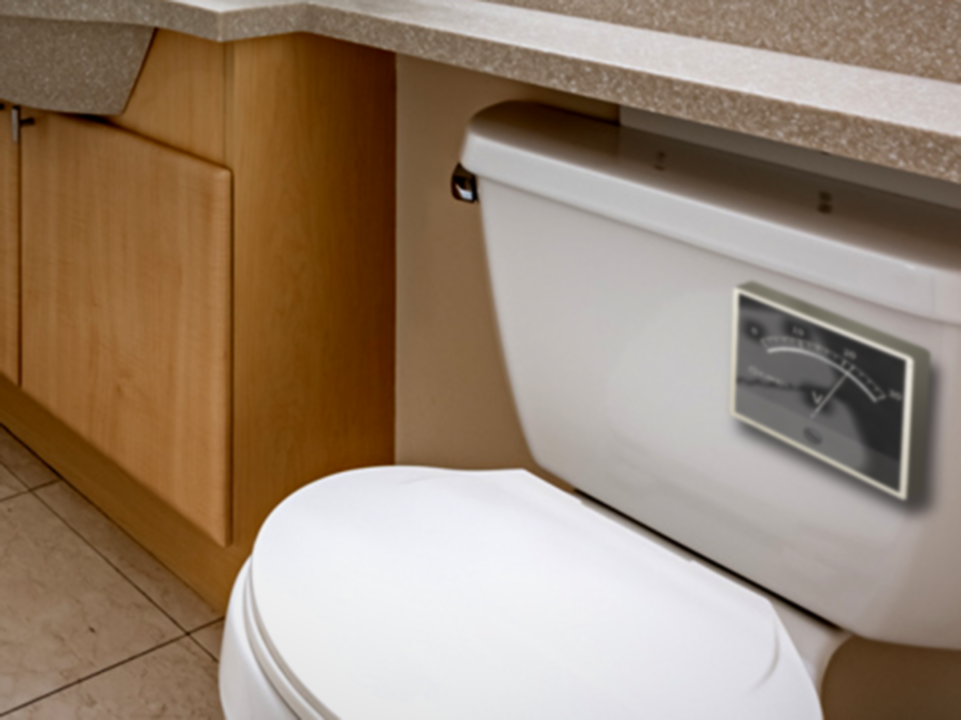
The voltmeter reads 22
